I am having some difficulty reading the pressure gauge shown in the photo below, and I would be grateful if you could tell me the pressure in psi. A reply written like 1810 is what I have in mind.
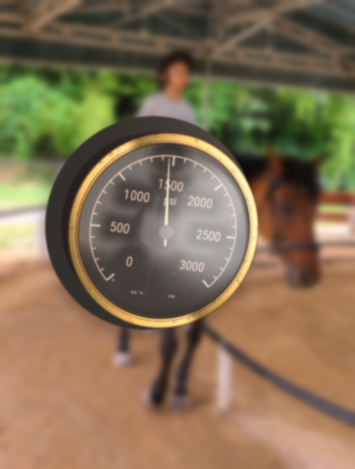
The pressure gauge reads 1450
